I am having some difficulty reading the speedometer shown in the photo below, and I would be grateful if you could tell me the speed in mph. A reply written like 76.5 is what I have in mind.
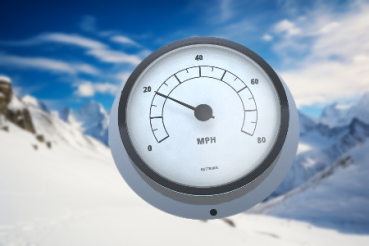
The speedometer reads 20
